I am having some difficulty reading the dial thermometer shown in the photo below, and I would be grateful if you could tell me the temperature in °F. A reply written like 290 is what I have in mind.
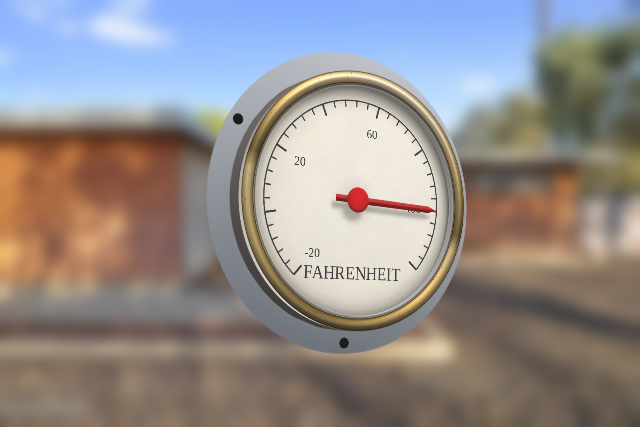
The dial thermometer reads 100
